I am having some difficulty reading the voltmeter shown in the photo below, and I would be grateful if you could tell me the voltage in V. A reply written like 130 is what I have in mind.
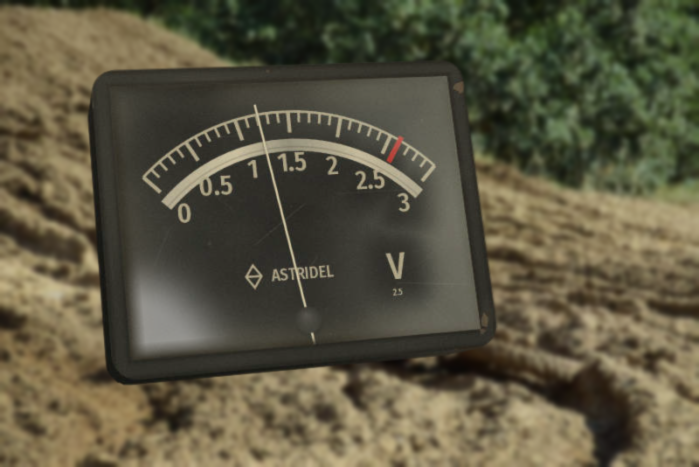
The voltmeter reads 1.2
